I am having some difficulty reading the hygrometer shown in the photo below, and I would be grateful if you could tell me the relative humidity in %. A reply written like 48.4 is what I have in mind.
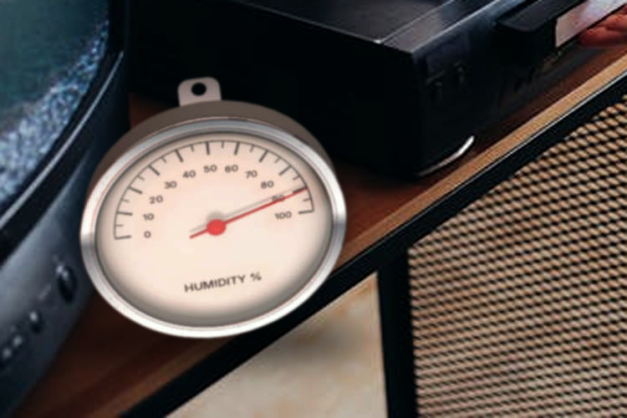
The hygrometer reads 90
